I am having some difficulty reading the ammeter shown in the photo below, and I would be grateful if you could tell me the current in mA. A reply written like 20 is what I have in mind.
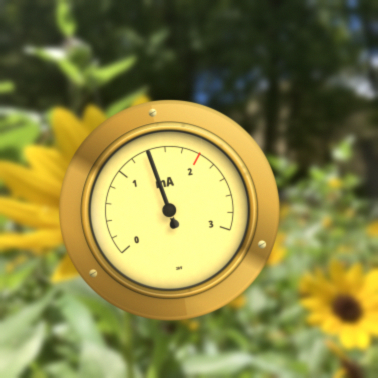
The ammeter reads 1.4
